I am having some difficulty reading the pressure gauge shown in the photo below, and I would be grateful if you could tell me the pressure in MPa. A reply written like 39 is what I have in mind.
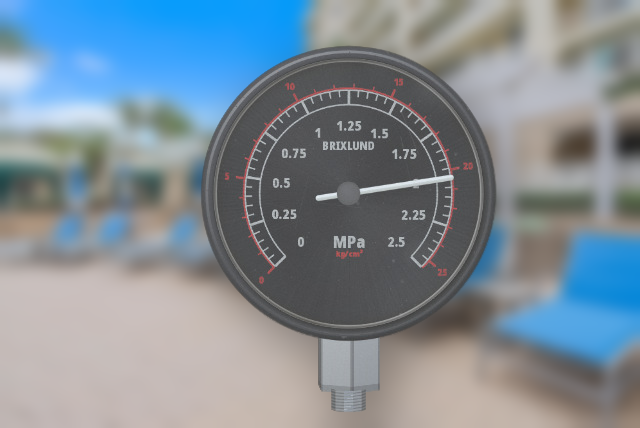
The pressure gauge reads 2
